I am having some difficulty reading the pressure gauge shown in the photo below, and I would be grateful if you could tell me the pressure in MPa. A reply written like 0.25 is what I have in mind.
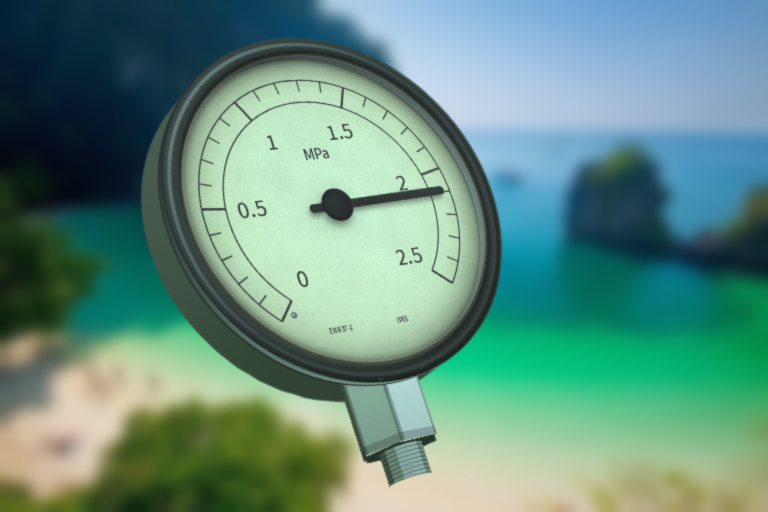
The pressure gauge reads 2.1
